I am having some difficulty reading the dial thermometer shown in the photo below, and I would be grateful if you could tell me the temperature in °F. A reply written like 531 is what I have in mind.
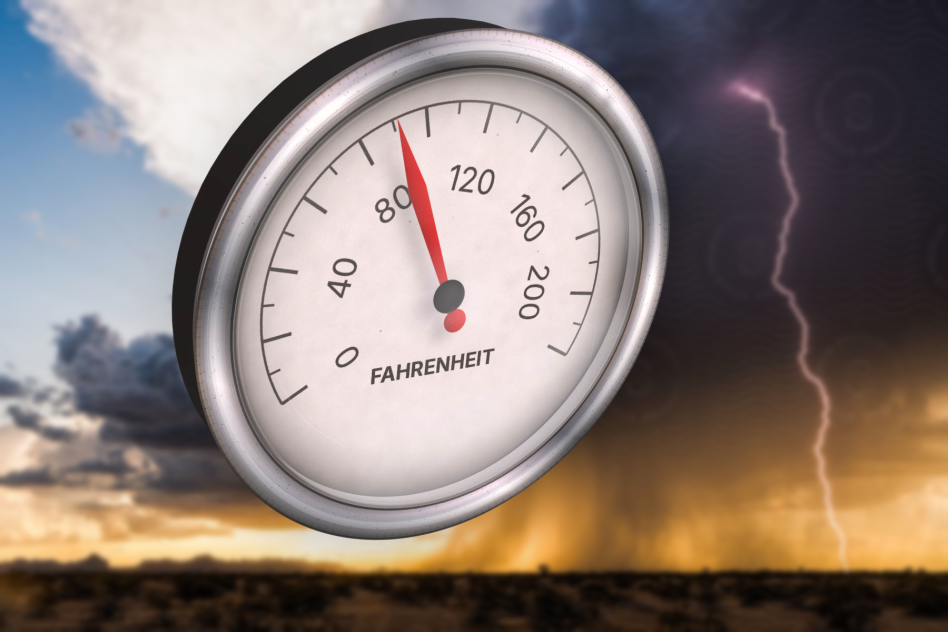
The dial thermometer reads 90
